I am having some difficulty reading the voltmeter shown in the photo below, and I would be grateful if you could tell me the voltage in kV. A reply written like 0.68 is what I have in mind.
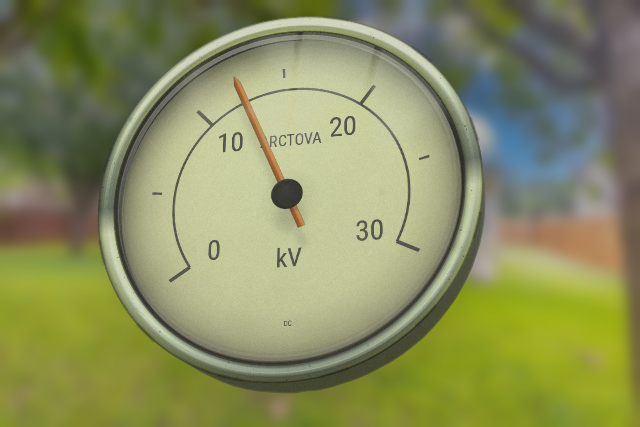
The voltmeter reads 12.5
